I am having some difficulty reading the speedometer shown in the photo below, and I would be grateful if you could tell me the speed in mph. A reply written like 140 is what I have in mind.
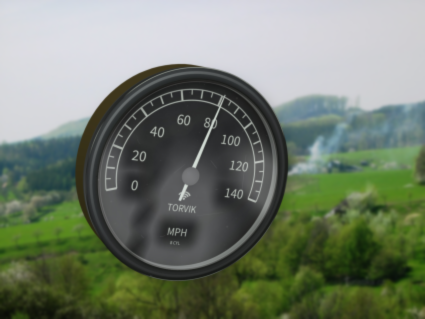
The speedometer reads 80
